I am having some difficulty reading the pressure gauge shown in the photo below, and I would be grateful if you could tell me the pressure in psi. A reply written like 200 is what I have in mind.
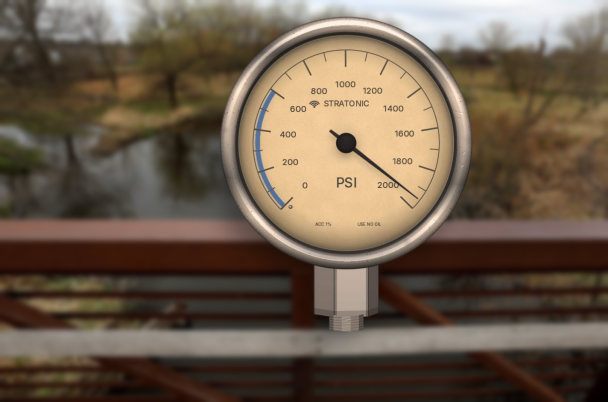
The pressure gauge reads 1950
